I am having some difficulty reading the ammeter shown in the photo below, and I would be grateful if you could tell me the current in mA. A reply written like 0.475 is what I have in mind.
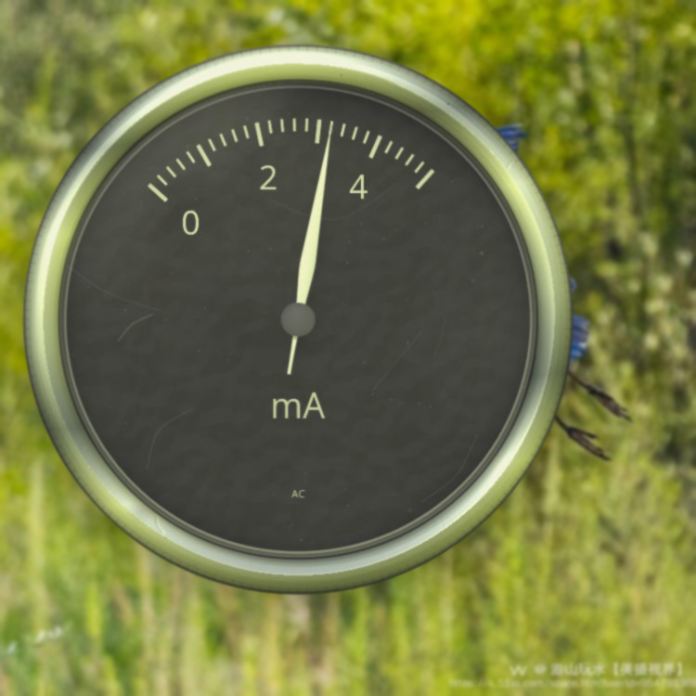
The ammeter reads 3.2
